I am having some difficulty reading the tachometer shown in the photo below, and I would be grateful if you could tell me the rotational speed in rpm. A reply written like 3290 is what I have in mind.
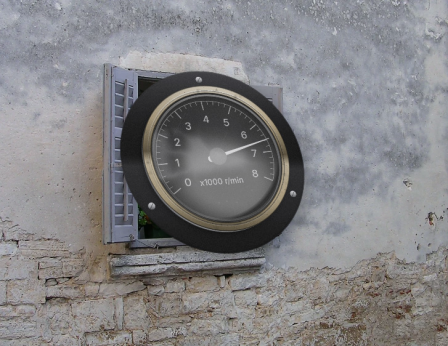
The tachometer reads 6600
